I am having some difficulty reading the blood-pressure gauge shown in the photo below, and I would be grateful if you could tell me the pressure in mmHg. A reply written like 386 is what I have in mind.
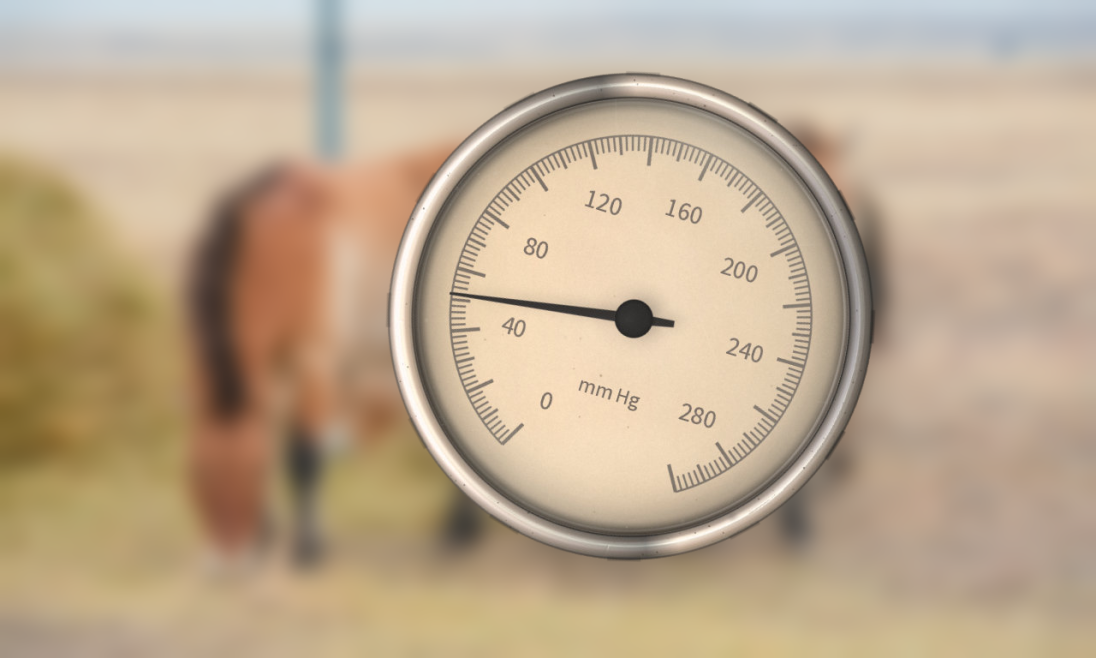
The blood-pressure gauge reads 52
